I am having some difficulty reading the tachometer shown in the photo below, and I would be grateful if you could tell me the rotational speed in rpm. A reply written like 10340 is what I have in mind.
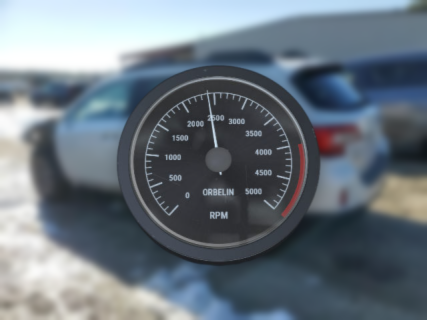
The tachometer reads 2400
